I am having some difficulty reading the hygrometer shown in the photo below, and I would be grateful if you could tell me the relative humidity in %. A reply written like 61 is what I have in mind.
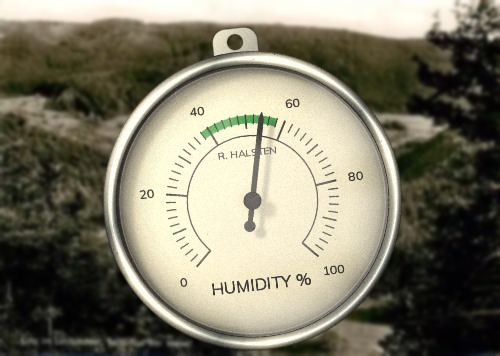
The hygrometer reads 54
